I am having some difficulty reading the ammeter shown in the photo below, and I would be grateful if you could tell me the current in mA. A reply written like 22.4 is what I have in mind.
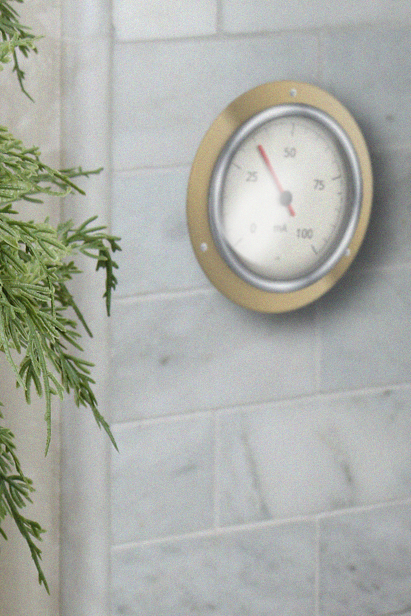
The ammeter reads 35
